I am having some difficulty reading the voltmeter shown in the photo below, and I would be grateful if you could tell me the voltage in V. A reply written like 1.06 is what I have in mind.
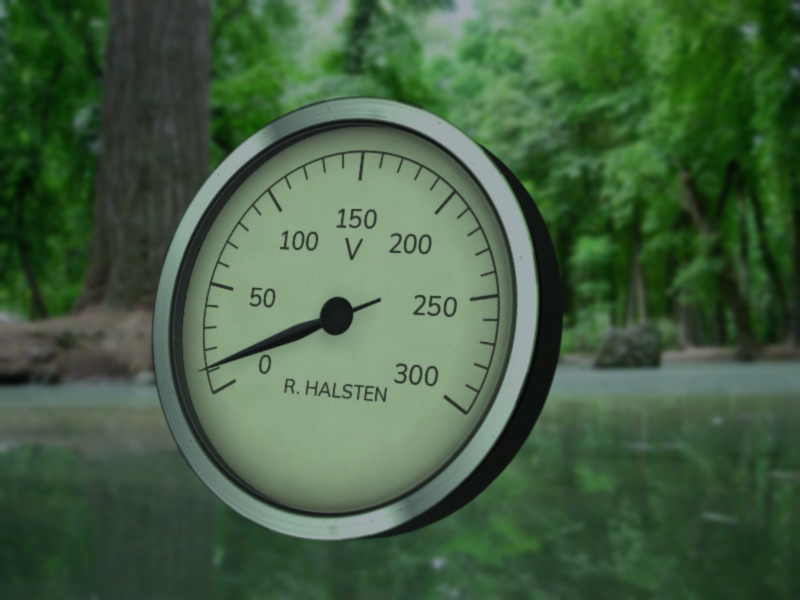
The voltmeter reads 10
